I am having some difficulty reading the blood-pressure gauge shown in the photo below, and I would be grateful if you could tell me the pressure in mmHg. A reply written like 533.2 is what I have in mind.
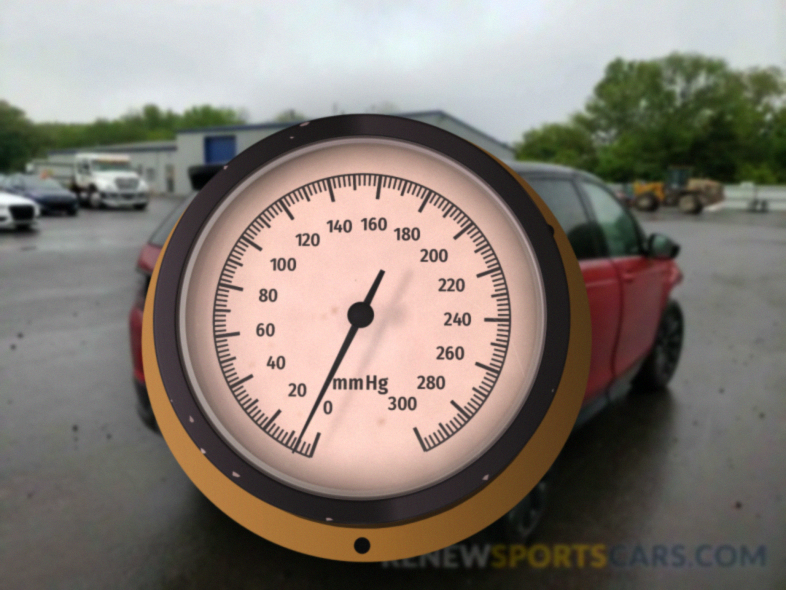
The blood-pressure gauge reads 6
